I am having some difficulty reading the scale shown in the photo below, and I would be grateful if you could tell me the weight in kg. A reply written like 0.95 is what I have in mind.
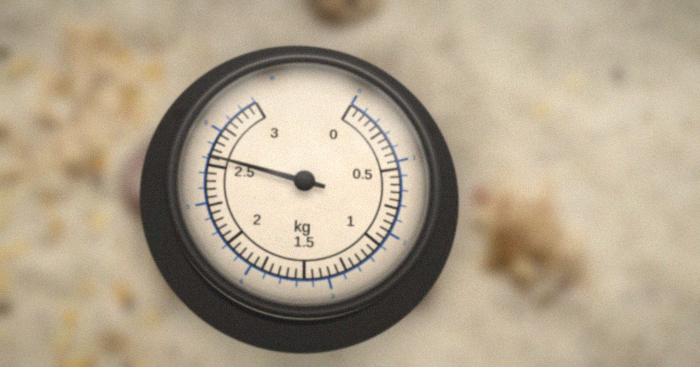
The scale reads 2.55
